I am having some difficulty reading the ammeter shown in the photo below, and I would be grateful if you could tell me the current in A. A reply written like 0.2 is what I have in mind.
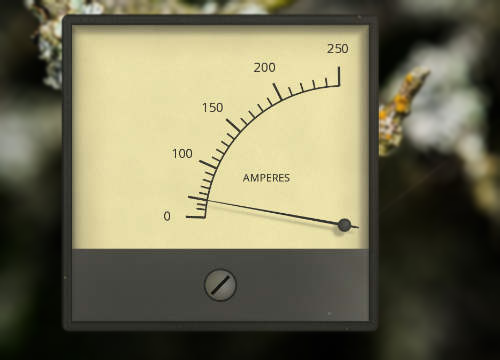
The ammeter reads 50
